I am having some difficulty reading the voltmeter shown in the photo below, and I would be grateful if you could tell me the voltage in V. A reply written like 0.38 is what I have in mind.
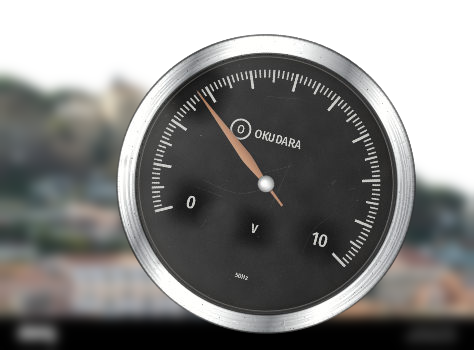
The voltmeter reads 2.8
